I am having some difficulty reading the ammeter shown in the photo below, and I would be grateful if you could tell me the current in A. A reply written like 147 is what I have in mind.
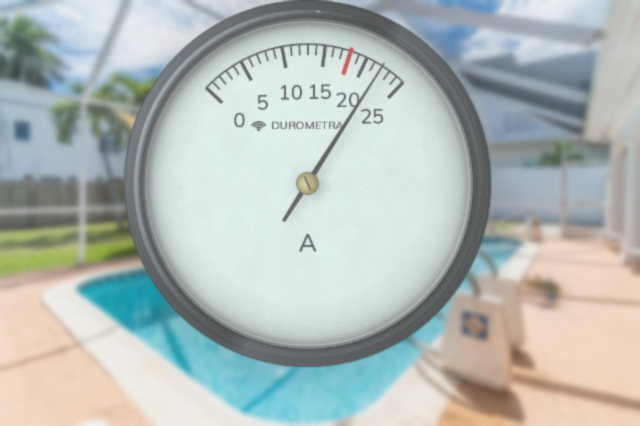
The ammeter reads 22
